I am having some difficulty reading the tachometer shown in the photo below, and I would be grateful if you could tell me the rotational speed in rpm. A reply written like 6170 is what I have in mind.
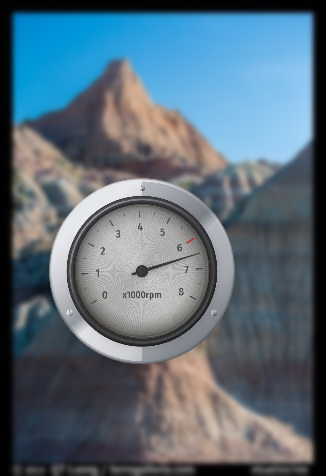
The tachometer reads 6500
